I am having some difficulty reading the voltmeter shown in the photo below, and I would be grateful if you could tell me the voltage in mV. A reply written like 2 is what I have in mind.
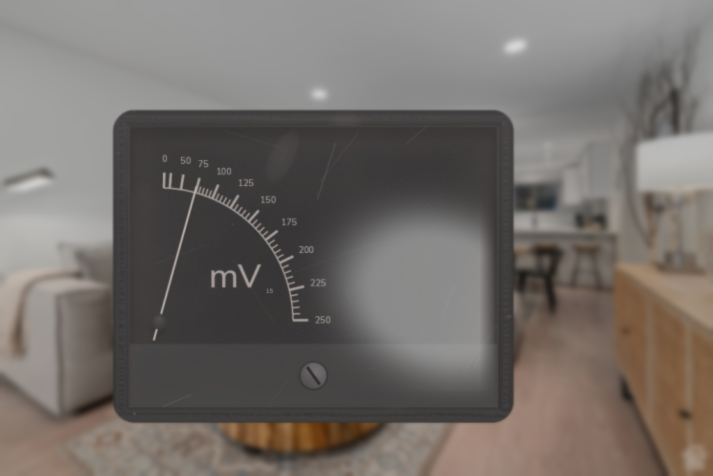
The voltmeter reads 75
